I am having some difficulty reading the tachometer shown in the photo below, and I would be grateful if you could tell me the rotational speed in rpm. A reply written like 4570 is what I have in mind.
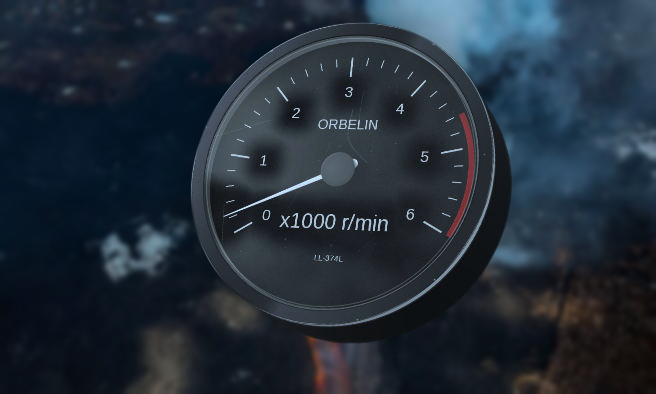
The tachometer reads 200
